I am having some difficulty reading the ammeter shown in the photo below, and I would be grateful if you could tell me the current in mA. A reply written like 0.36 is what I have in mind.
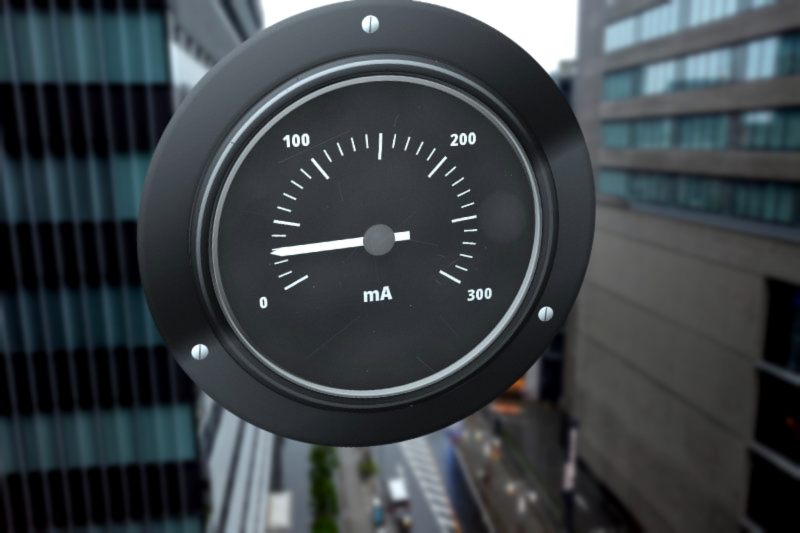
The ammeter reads 30
